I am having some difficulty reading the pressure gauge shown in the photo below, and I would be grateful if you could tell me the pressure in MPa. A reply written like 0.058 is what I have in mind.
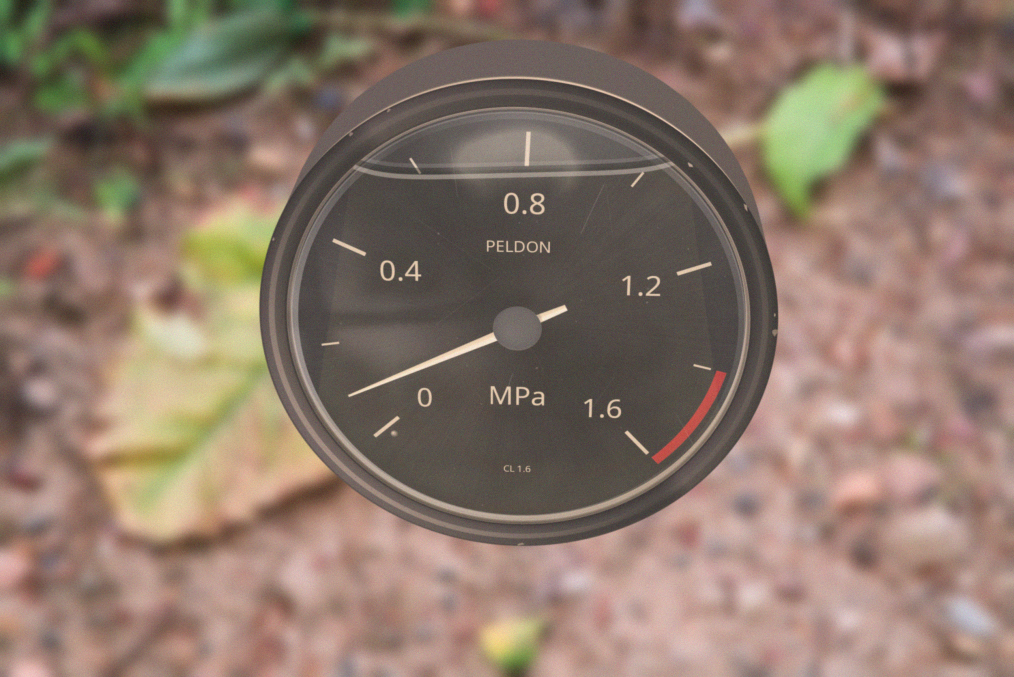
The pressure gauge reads 0.1
